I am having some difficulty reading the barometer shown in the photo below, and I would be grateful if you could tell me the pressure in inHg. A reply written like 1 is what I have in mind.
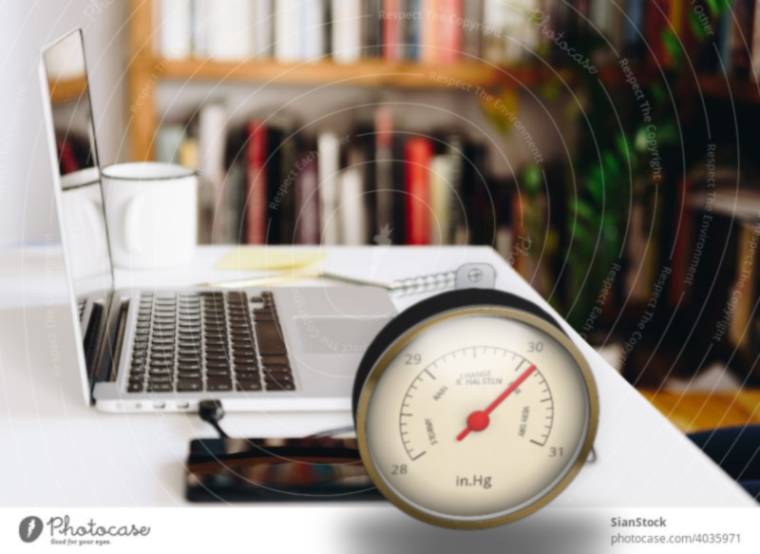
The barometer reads 30.1
